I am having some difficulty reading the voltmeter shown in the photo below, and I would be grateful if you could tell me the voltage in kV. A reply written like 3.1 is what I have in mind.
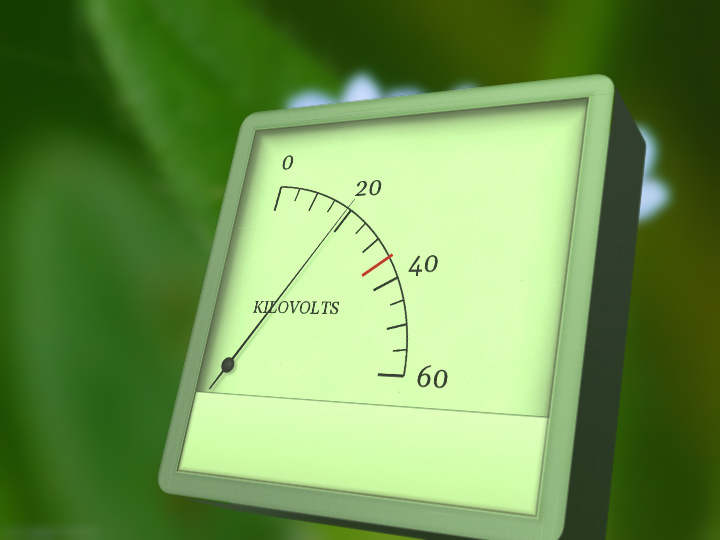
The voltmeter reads 20
